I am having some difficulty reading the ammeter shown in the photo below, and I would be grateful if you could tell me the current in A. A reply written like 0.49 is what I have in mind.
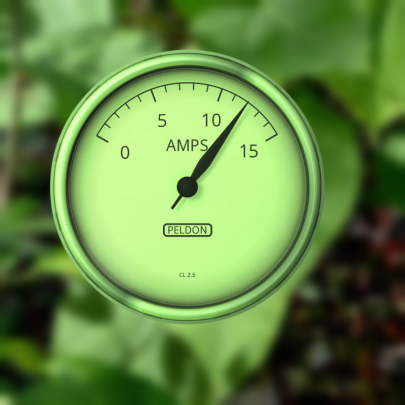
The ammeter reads 12
